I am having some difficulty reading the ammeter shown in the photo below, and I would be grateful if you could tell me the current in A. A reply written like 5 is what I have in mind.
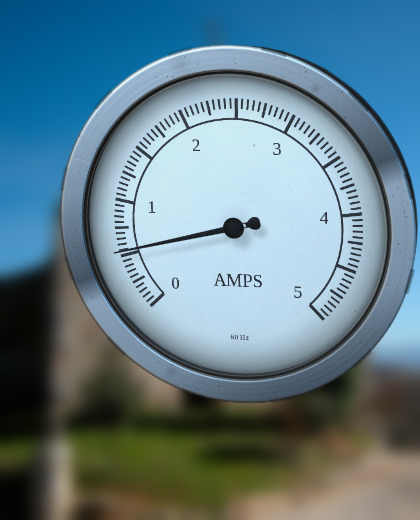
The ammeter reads 0.55
